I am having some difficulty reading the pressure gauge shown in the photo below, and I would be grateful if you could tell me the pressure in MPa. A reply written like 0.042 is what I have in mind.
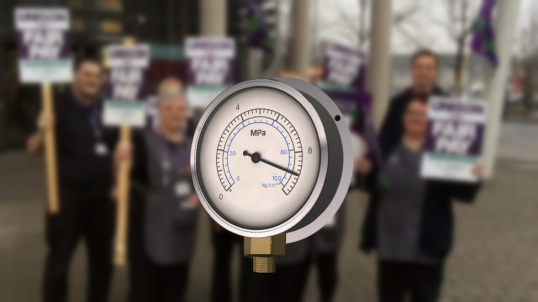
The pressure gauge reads 9
